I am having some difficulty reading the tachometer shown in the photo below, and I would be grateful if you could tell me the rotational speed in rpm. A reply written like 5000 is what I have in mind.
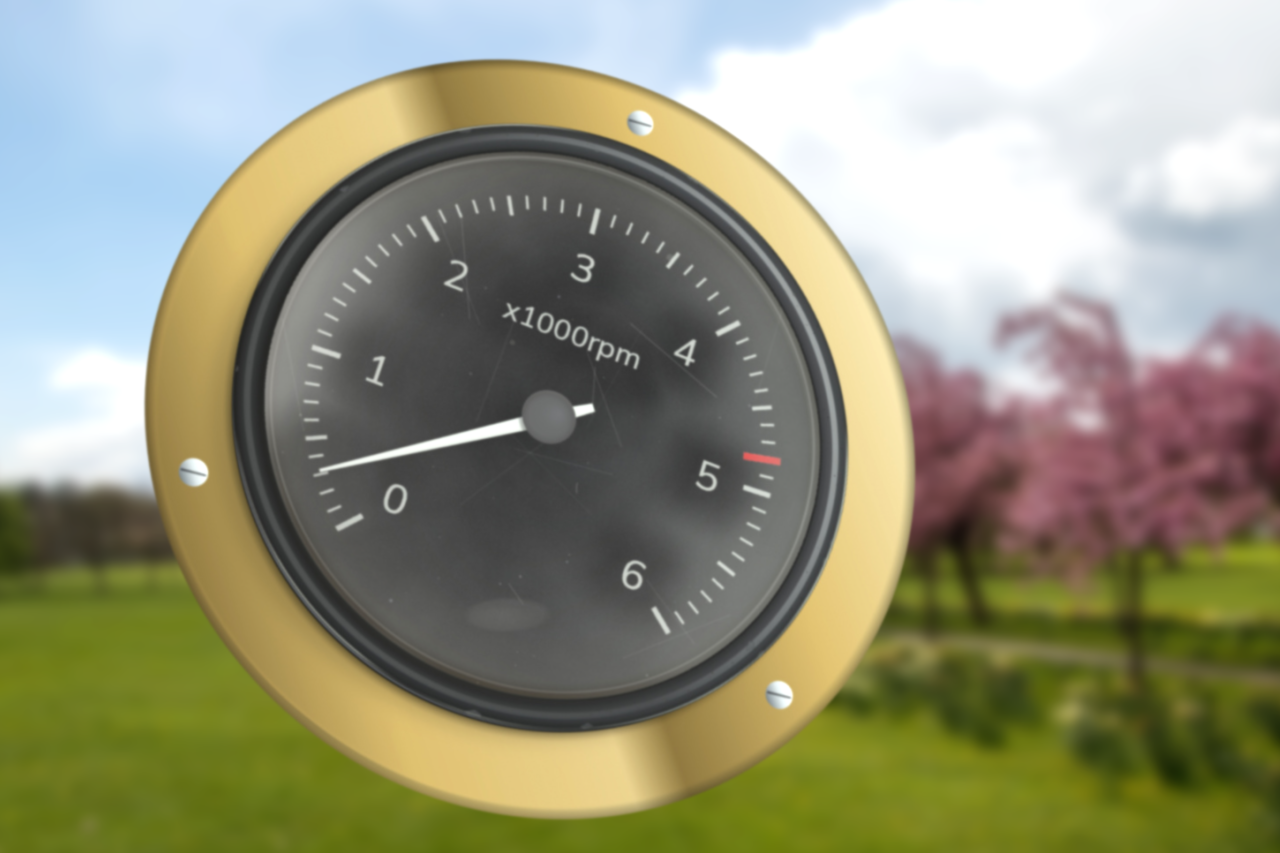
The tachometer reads 300
